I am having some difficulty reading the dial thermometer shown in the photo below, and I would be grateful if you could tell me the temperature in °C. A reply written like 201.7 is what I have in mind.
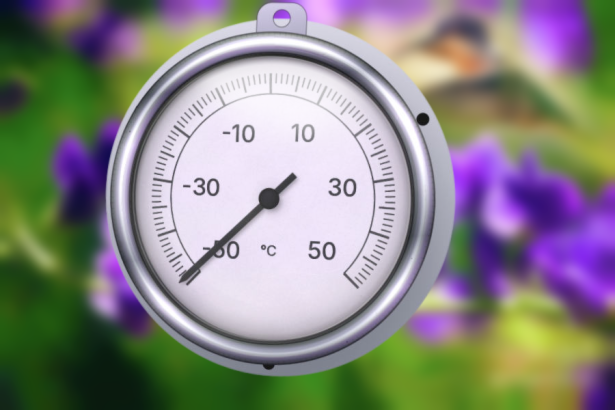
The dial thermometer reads -49
